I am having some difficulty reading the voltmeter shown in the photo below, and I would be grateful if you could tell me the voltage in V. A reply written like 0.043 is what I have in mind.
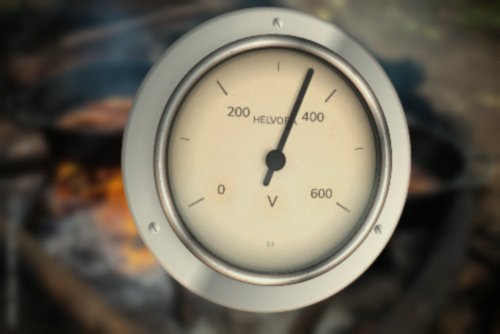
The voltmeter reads 350
